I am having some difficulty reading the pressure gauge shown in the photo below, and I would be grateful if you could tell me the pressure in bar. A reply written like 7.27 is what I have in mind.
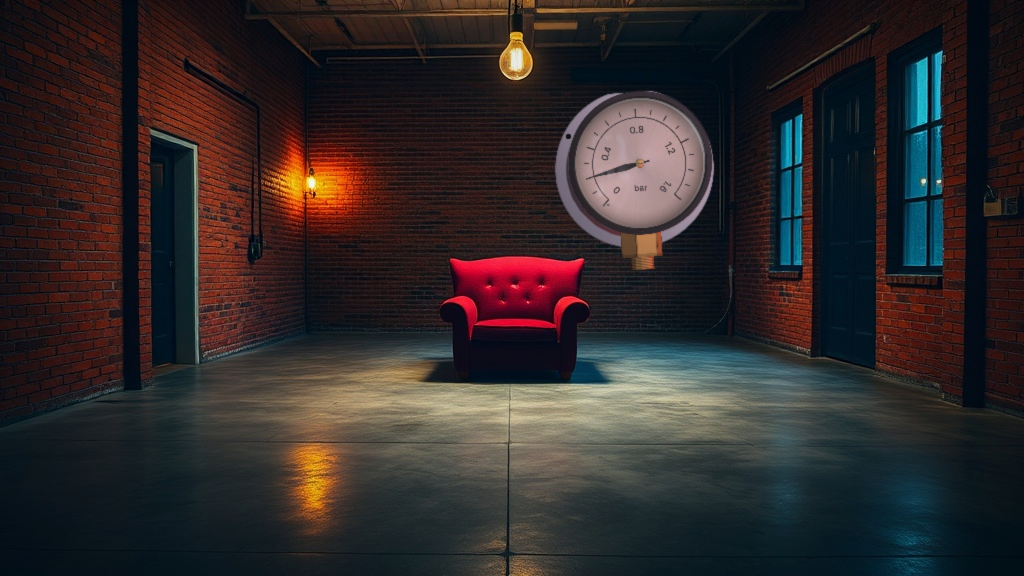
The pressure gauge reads 0.2
